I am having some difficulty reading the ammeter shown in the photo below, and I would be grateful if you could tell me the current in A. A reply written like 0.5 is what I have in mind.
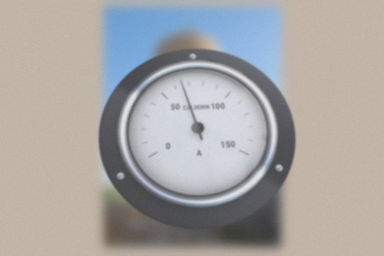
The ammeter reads 65
